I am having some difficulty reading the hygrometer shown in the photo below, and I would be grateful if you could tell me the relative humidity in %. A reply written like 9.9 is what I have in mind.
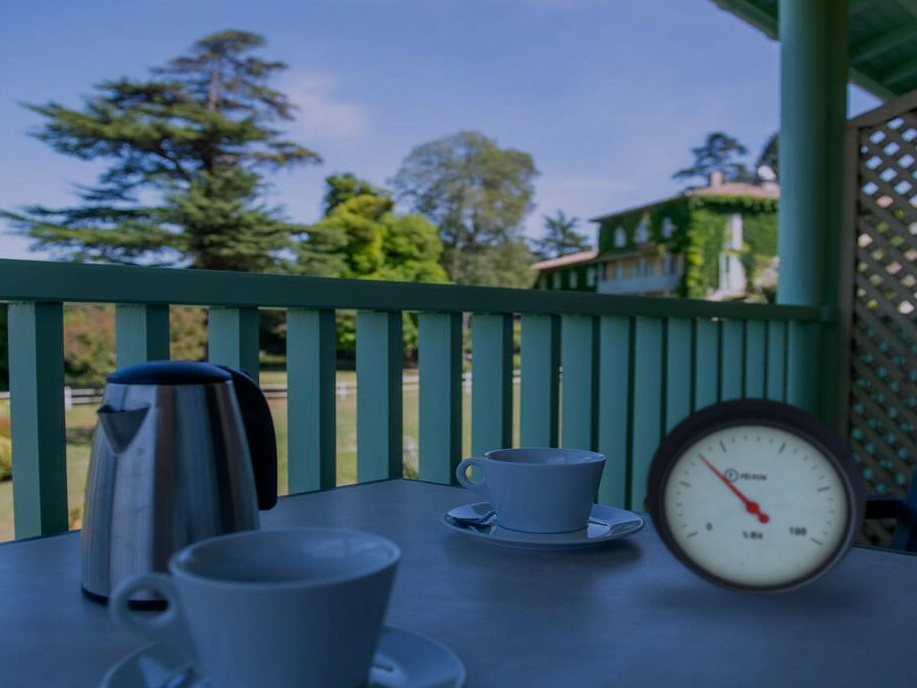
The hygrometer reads 32
